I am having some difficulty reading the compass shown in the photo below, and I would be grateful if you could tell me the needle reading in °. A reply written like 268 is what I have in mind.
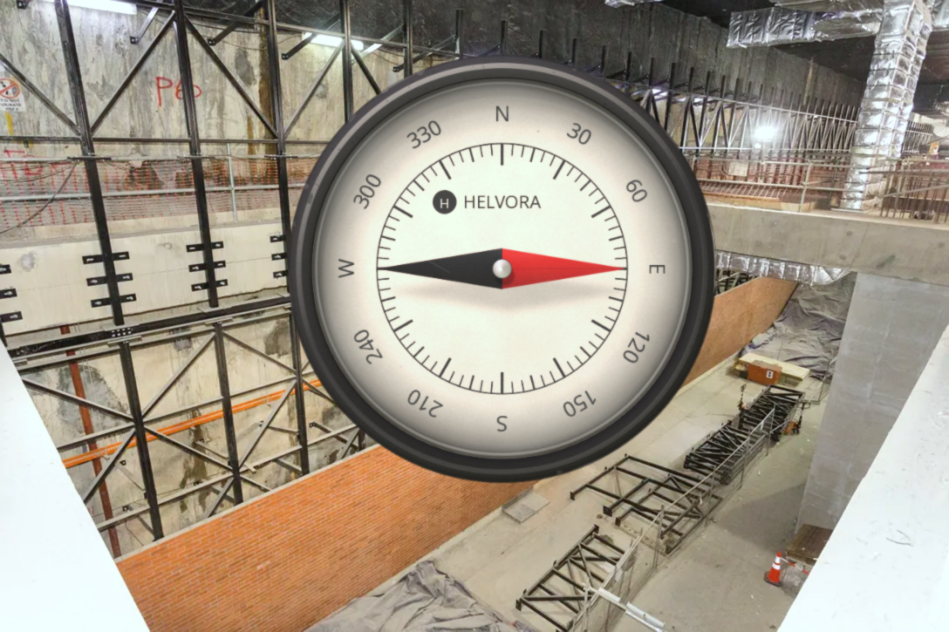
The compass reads 90
